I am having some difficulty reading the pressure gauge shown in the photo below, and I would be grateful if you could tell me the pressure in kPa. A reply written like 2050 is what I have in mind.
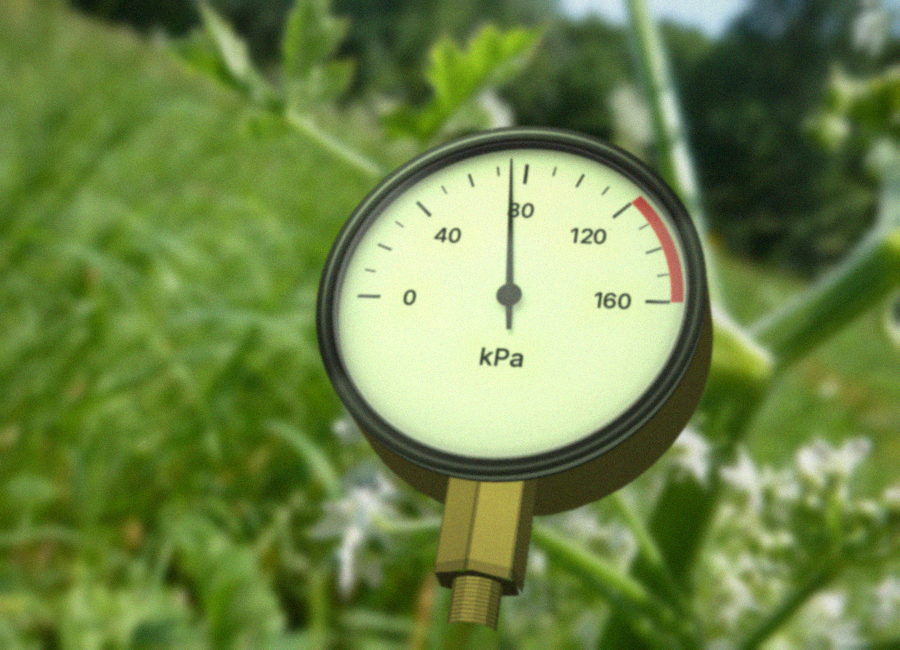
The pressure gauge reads 75
